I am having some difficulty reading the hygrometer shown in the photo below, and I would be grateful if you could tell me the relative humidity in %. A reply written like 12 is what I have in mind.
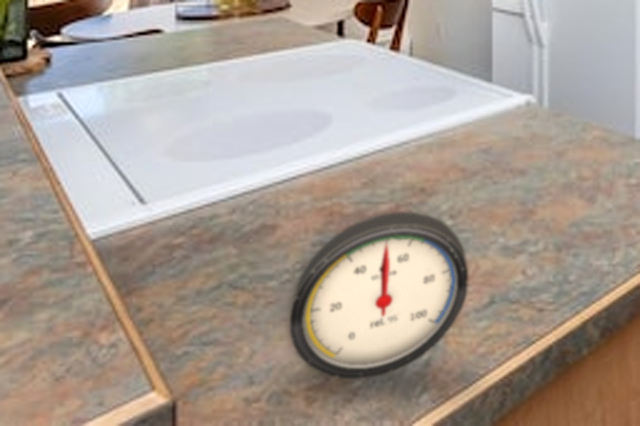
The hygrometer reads 52
